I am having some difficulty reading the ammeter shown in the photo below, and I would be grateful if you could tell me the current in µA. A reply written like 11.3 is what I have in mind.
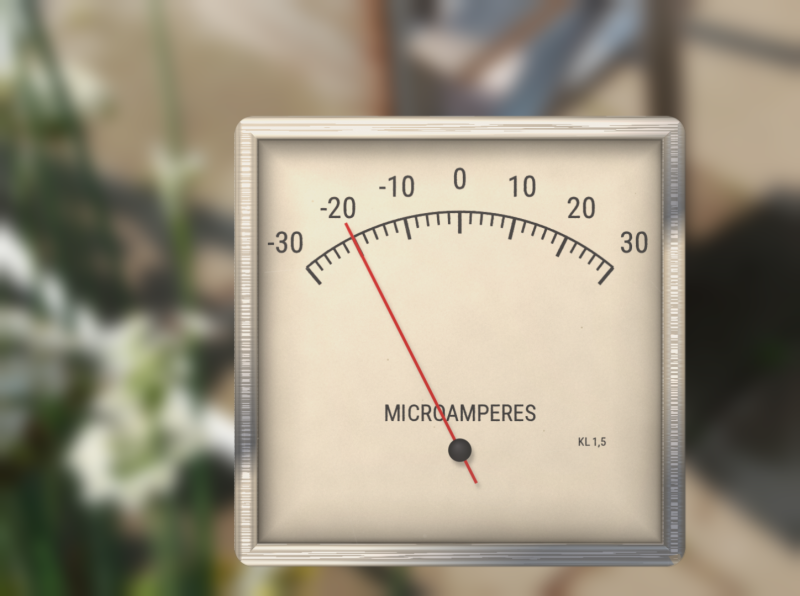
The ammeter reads -20
